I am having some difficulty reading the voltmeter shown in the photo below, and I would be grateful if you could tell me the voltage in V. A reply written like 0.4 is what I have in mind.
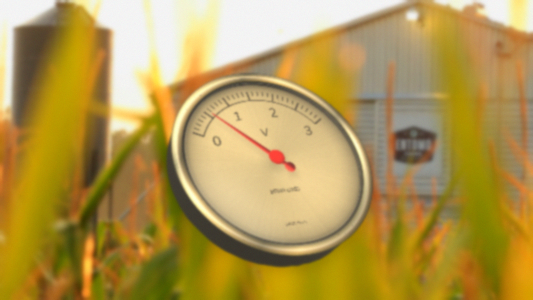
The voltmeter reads 0.5
